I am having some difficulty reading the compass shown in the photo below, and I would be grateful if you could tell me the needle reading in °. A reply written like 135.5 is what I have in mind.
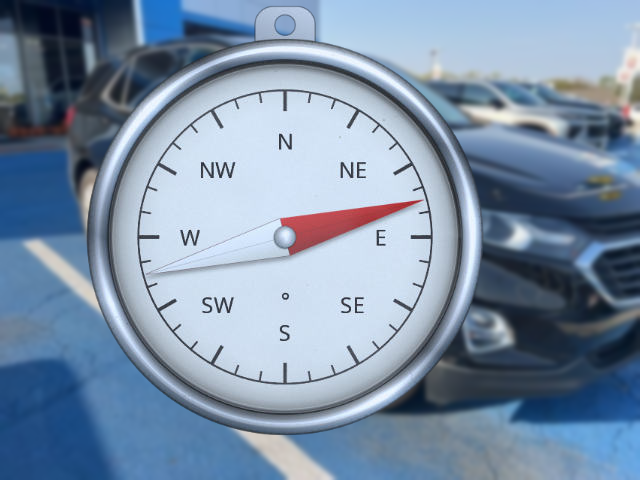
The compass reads 75
